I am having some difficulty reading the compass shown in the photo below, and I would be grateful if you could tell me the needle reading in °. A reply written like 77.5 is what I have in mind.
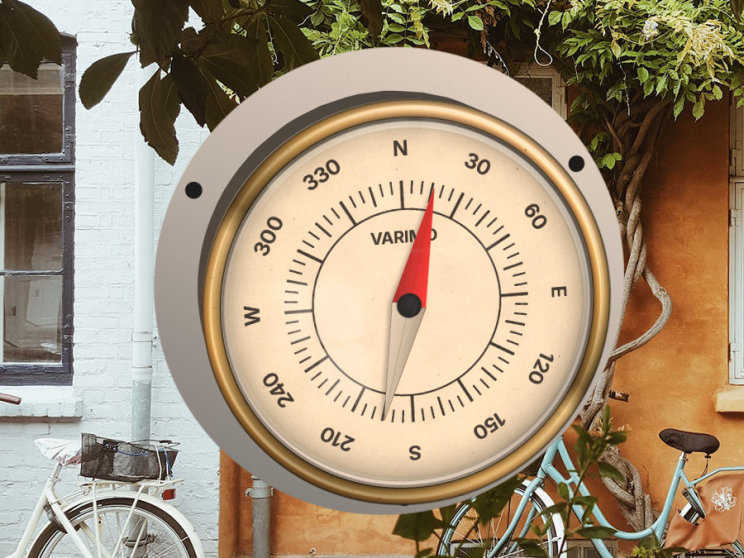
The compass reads 15
